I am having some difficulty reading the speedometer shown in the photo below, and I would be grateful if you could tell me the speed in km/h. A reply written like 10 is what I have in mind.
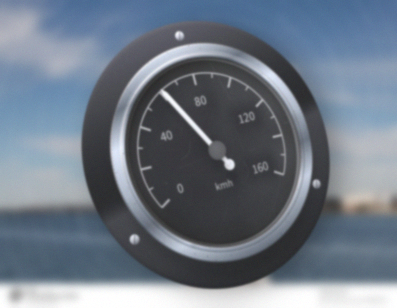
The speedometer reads 60
